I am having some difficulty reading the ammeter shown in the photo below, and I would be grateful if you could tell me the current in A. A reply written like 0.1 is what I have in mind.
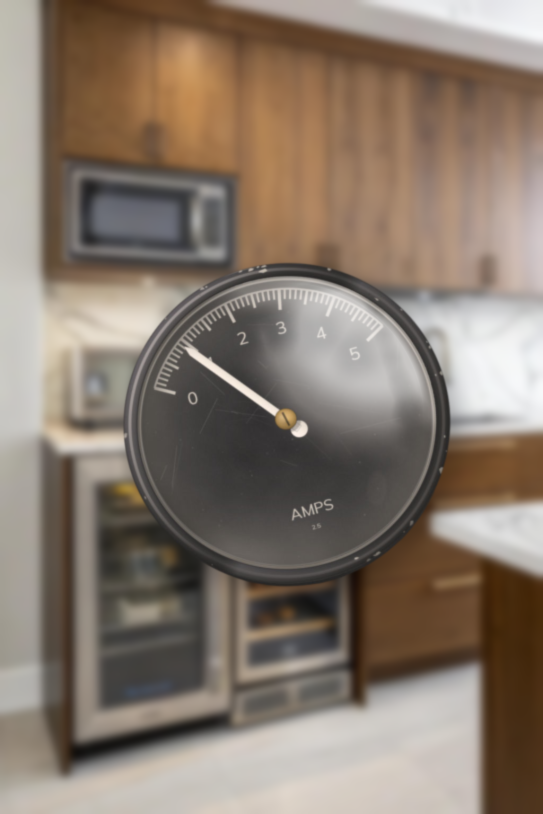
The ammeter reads 0.9
